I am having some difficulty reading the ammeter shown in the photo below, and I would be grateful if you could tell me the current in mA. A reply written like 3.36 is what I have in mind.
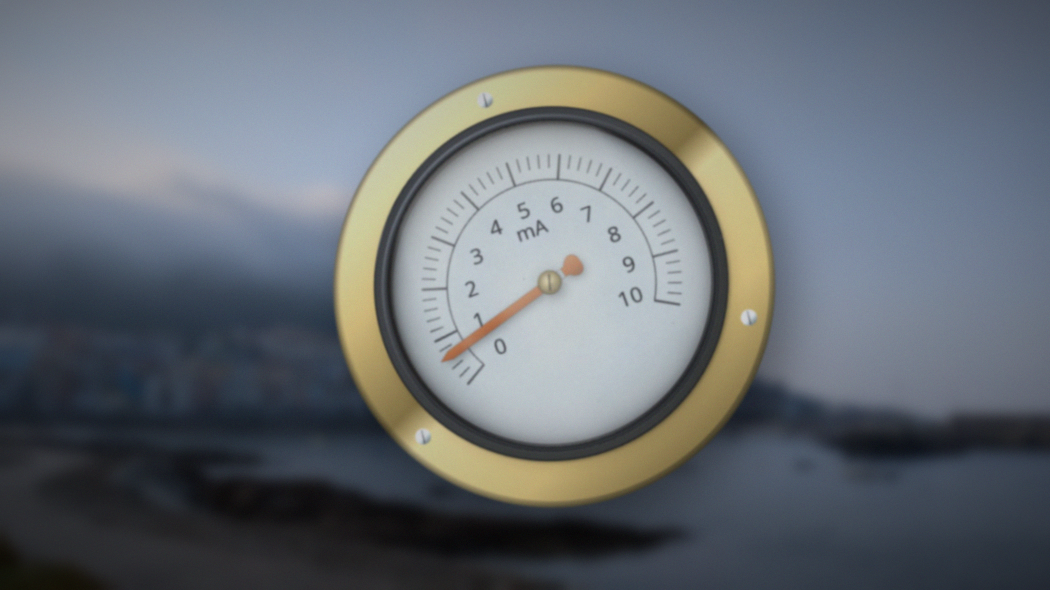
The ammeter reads 0.6
